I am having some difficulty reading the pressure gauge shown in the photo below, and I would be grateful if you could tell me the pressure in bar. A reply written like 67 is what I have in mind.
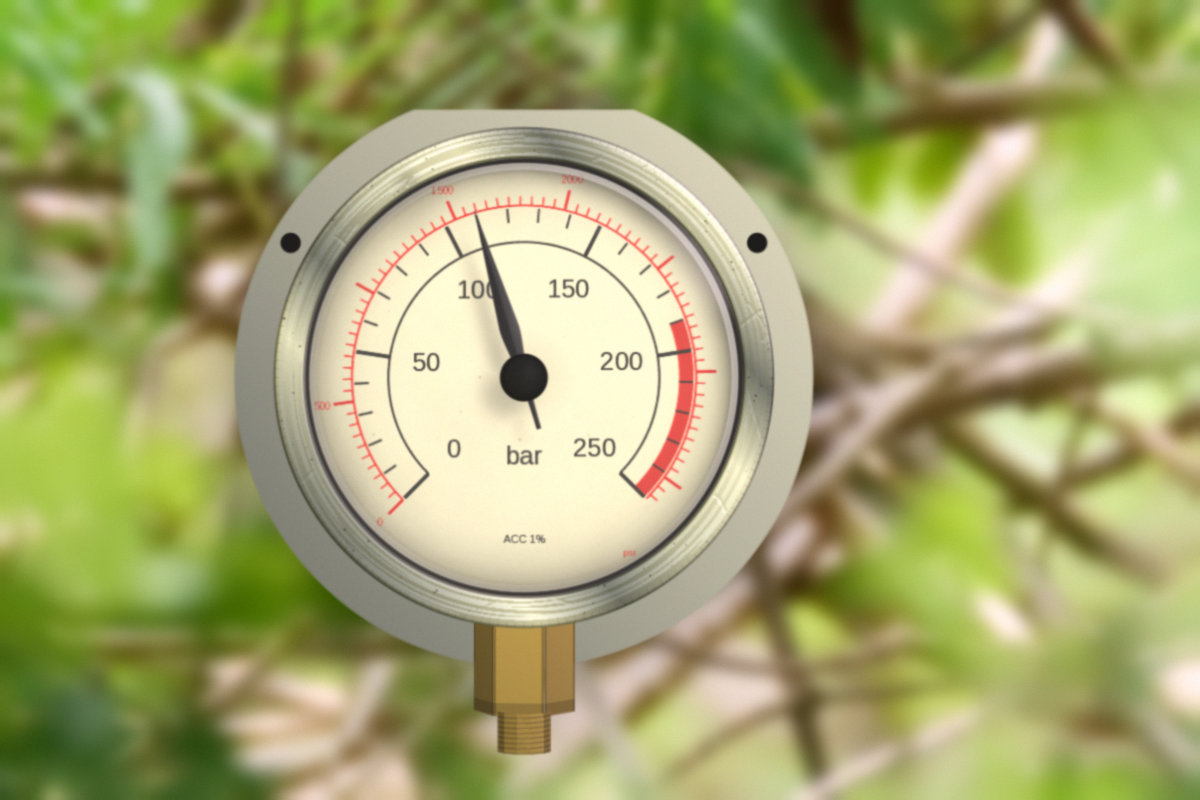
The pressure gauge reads 110
